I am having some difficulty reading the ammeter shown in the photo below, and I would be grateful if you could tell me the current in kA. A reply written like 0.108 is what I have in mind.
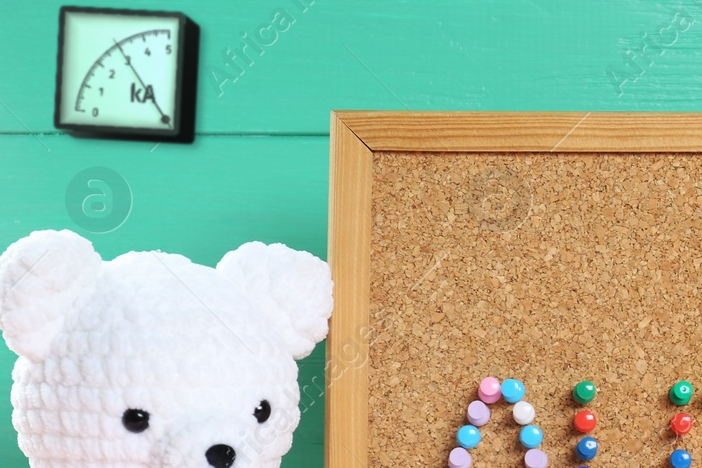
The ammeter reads 3
